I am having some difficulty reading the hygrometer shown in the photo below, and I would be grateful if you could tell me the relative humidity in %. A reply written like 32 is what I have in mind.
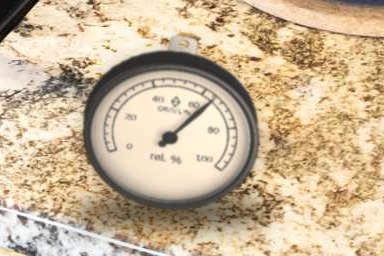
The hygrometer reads 64
